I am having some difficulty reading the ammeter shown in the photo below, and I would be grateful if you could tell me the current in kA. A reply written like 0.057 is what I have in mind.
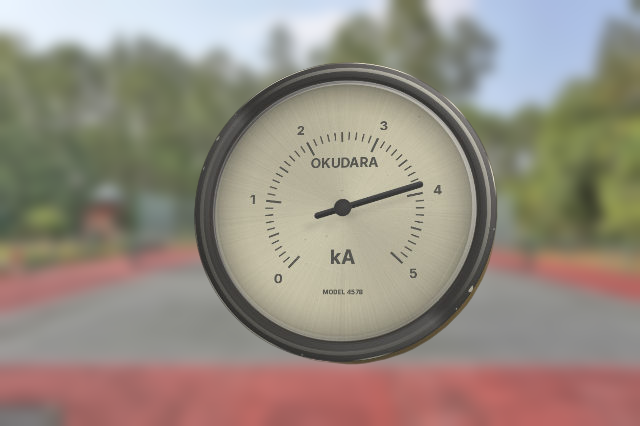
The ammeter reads 3.9
